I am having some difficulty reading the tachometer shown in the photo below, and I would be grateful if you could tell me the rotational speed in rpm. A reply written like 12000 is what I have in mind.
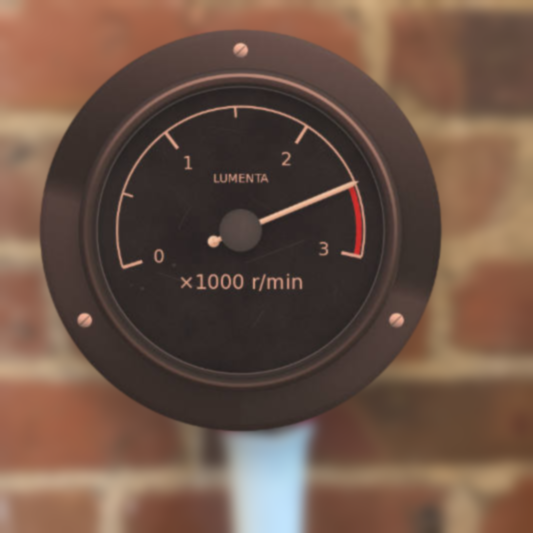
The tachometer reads 2500
